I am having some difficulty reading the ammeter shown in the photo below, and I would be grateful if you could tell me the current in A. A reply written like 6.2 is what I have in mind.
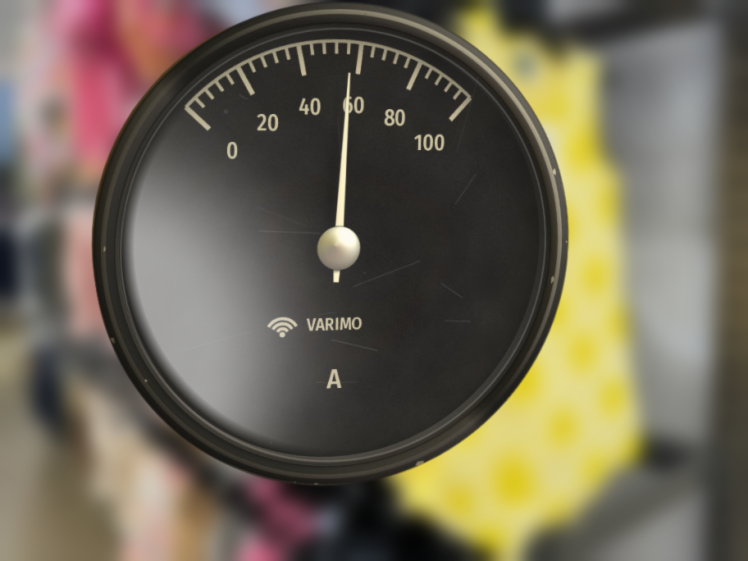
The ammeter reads 56
